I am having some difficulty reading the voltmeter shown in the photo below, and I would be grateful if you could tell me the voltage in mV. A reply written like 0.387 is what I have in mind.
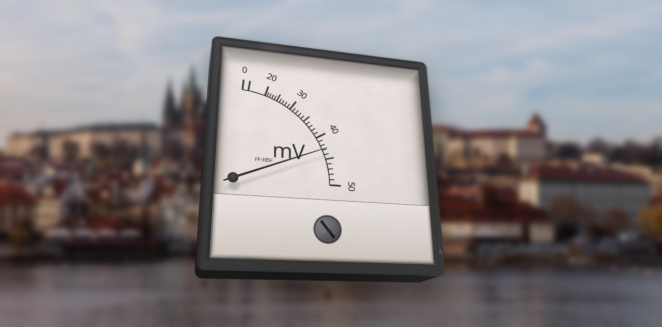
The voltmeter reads 43
